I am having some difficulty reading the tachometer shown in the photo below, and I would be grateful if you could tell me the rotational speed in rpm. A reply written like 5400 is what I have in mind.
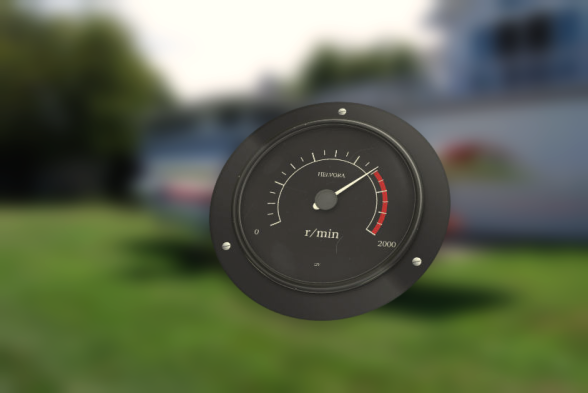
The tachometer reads 1400
